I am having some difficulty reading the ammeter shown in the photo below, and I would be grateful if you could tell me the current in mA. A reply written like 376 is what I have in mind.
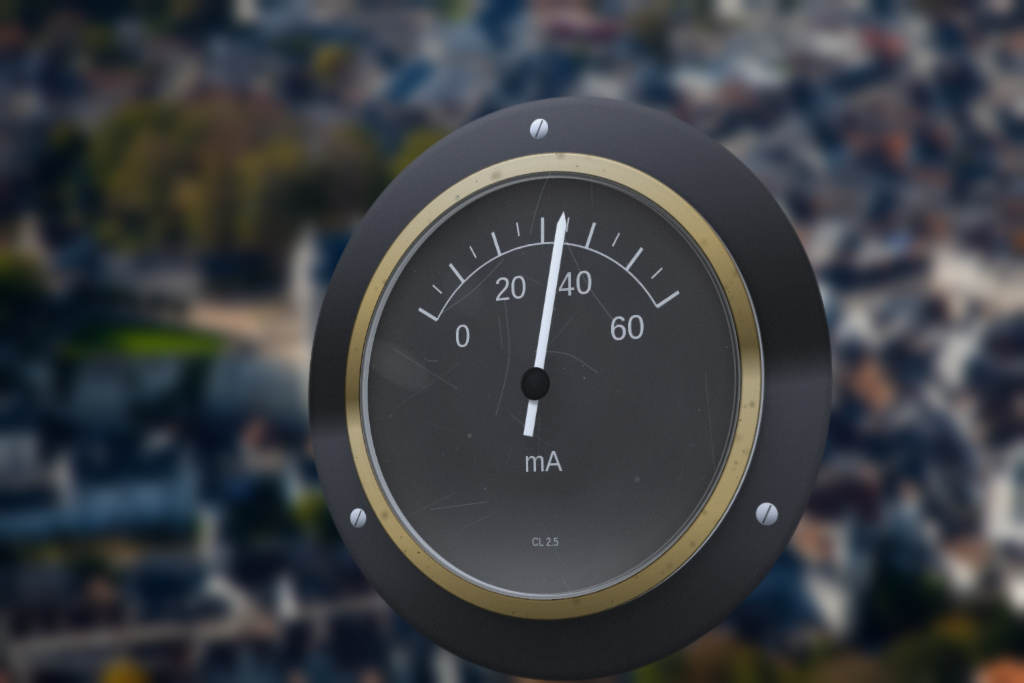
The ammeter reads 35
